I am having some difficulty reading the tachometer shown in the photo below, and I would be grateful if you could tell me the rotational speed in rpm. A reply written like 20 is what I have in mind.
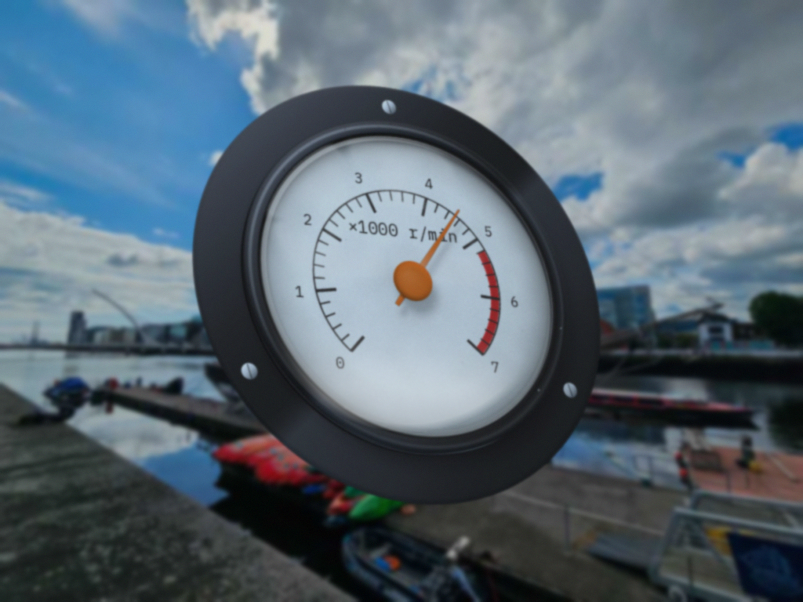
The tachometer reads 4500
